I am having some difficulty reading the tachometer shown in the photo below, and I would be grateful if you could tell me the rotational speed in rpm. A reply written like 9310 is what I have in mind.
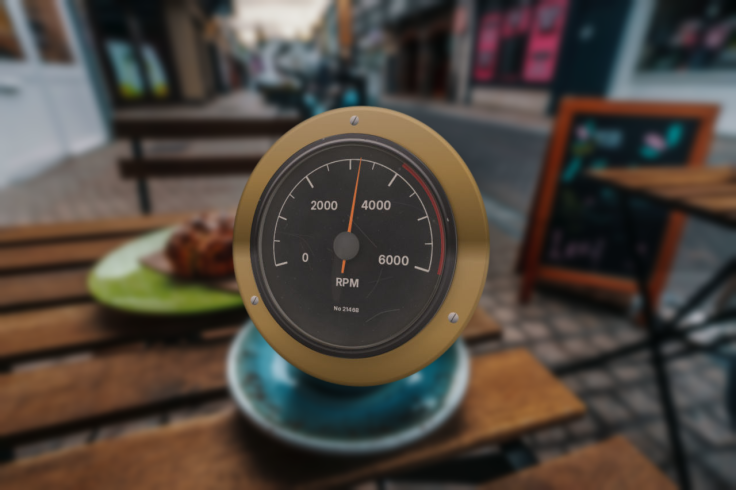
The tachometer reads 3250
